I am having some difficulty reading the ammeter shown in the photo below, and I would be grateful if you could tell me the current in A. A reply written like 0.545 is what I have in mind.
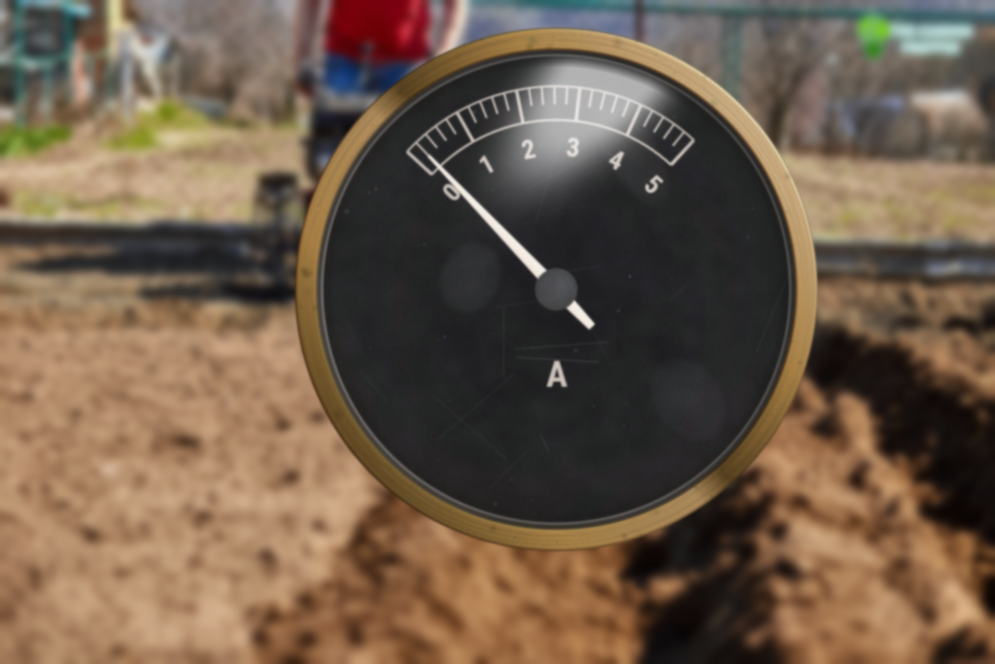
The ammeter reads 0.2
